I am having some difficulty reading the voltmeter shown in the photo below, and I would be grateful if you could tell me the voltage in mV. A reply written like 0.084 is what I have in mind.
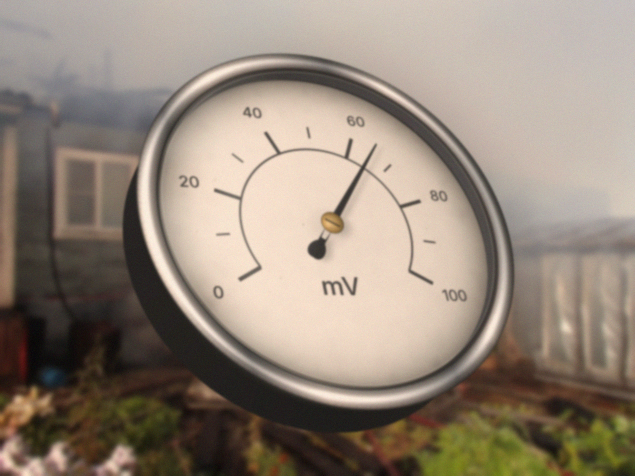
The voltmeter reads 65
